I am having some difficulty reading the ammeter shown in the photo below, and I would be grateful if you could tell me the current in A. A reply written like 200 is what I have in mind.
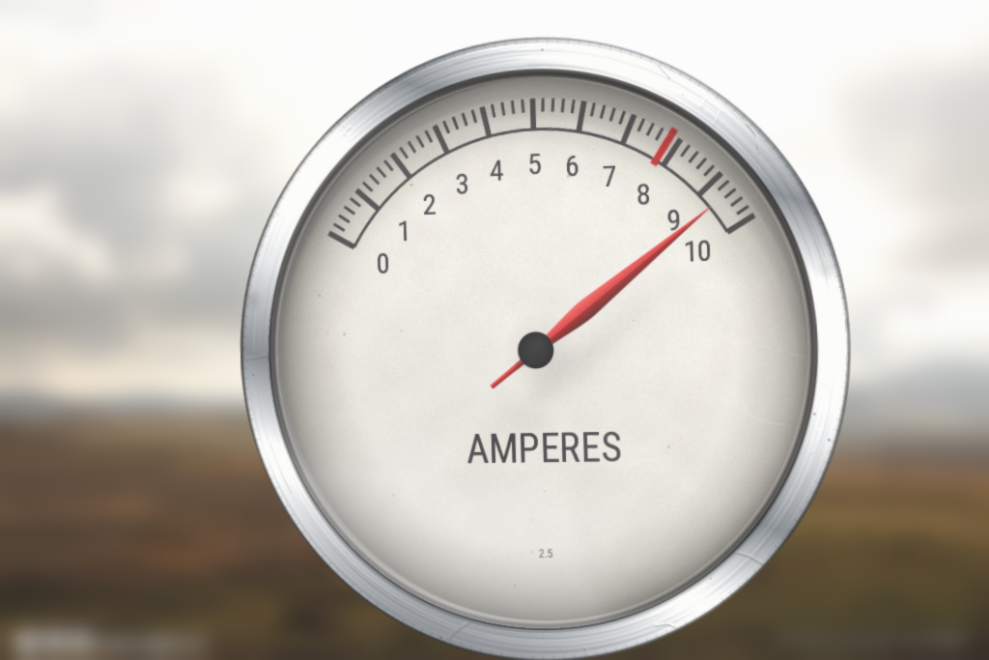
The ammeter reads 9.4
